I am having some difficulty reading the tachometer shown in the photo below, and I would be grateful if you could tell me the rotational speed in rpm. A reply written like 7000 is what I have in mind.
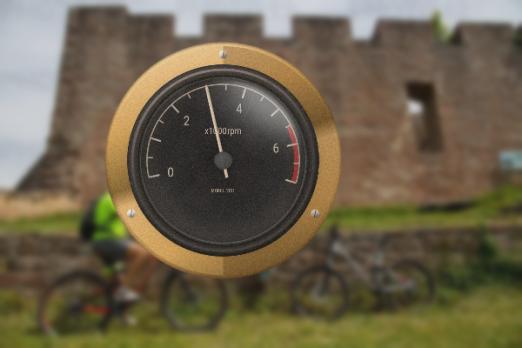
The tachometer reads 3000
